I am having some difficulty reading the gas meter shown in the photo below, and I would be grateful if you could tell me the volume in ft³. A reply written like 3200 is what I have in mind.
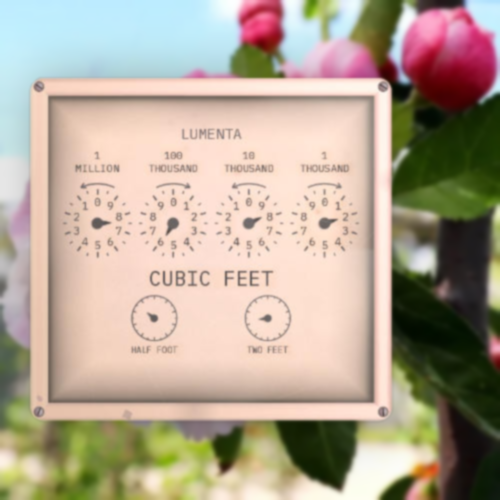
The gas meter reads 758200
